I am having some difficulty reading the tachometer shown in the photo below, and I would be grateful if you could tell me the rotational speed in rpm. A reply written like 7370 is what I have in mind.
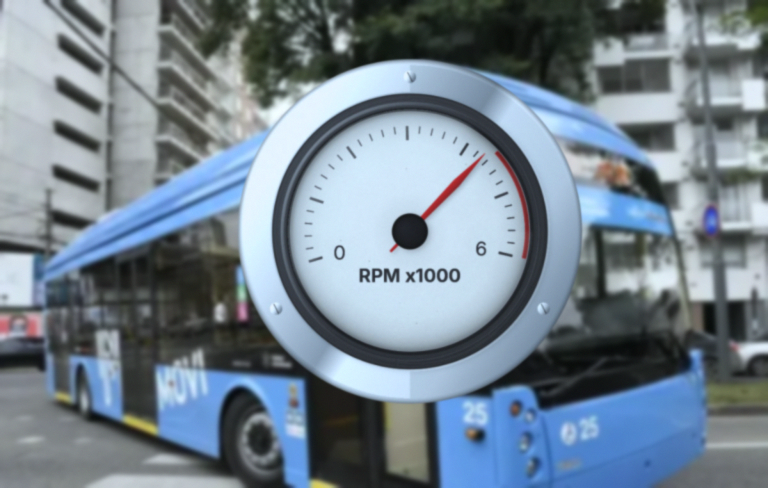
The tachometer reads 4300
